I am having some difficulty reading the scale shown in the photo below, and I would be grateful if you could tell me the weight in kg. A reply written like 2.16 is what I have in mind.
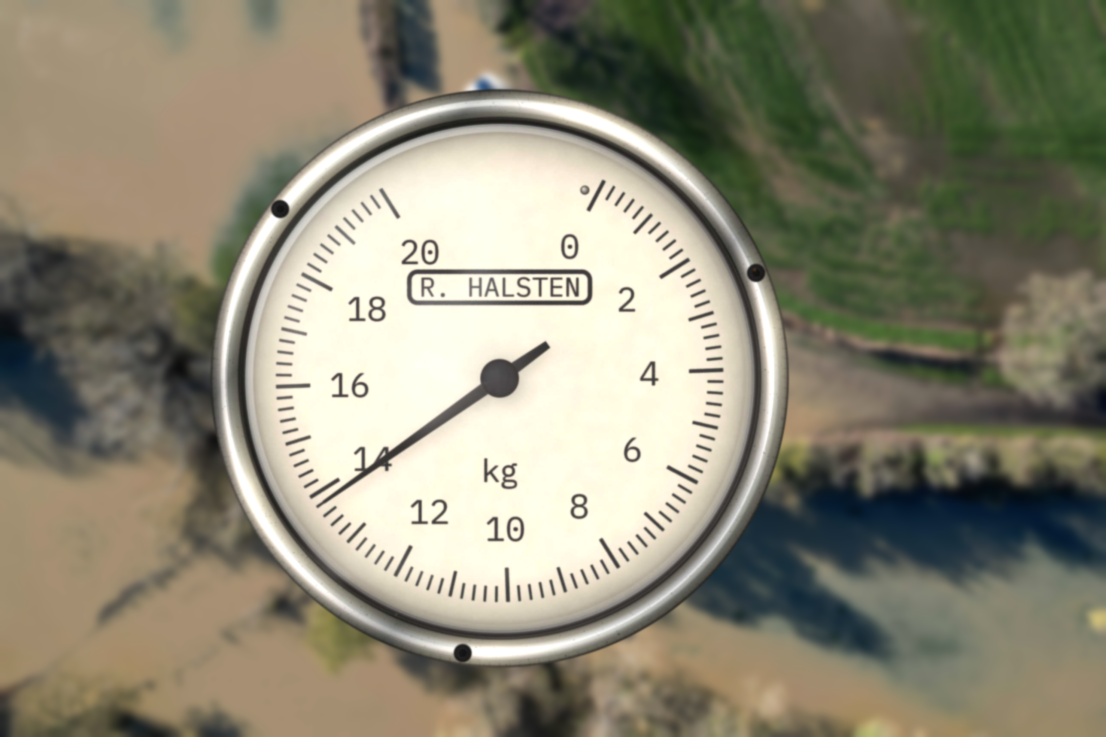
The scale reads 13.8
